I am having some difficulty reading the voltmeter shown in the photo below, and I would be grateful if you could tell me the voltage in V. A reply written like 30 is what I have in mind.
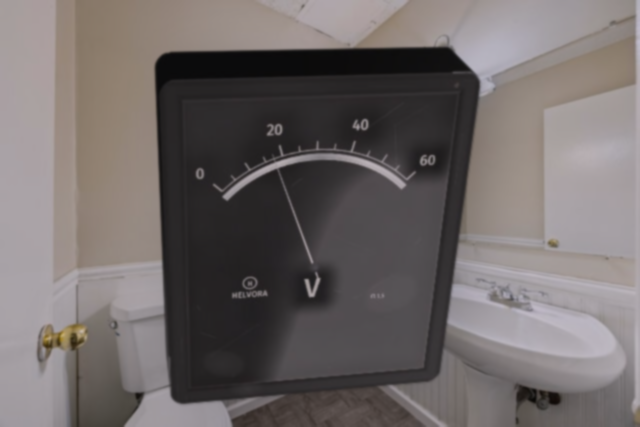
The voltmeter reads 17.5
